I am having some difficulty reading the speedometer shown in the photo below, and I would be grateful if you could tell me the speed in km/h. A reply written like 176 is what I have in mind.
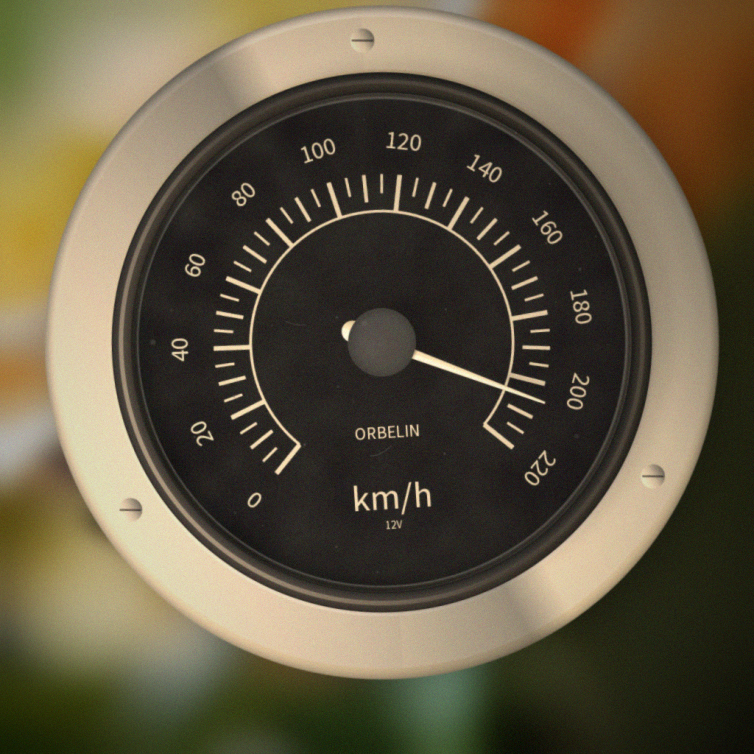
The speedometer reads 205
